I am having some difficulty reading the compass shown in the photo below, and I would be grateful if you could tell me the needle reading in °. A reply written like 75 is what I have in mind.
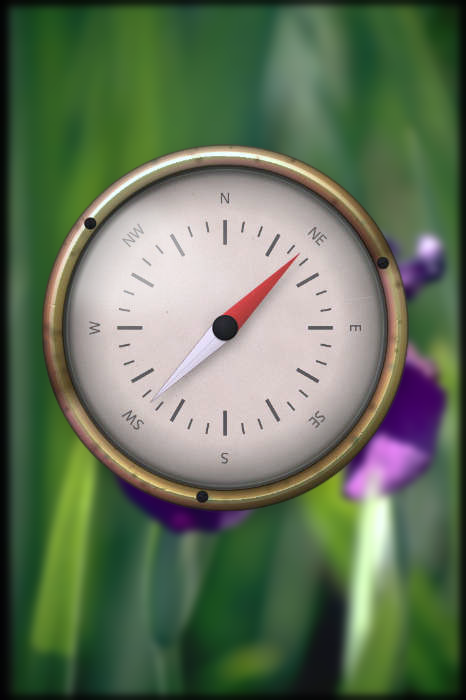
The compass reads 45
